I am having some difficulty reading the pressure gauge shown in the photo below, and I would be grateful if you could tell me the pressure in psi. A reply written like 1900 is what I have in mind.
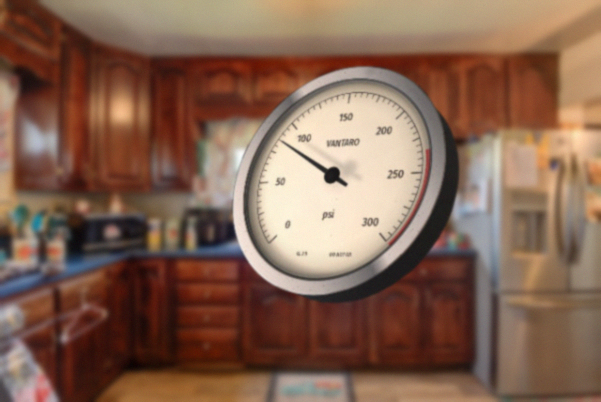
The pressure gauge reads 85
